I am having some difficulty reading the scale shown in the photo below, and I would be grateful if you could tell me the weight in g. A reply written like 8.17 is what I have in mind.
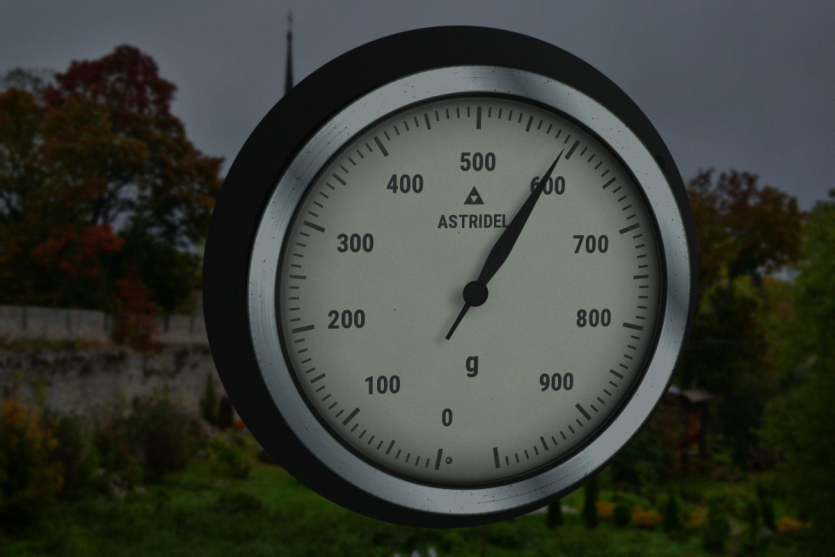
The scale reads 590
